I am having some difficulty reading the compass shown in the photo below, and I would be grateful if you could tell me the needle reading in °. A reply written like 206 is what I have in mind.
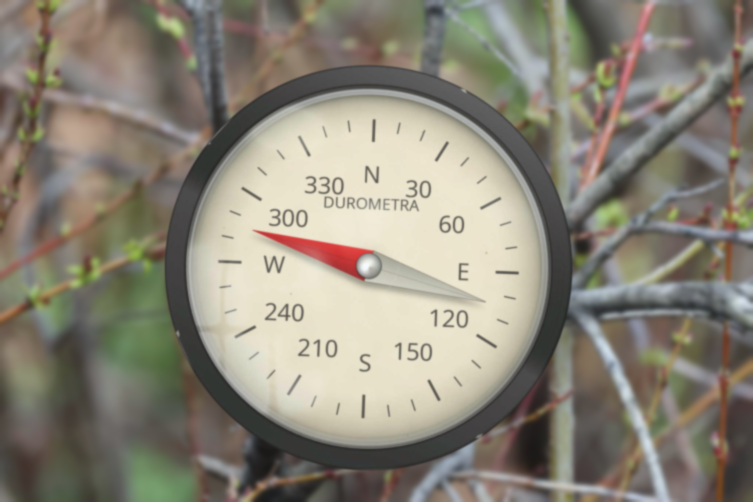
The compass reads 285
